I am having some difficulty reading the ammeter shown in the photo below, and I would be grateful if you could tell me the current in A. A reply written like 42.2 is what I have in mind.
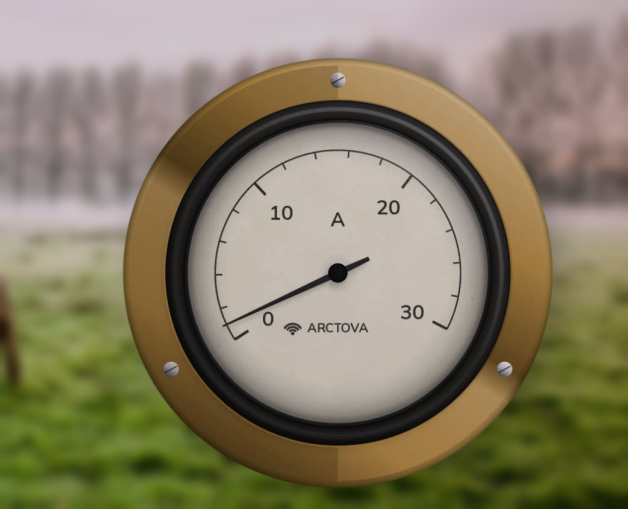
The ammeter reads 1
